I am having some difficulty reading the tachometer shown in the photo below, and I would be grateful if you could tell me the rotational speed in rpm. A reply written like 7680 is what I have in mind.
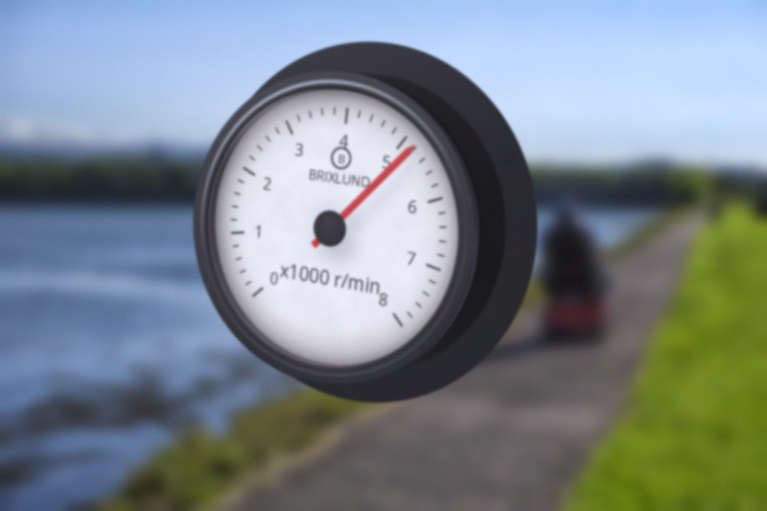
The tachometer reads 5200
